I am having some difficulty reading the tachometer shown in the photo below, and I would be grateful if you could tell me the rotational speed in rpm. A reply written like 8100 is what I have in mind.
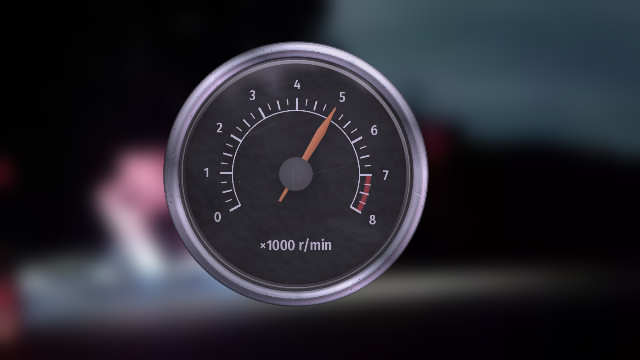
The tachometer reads 5000
